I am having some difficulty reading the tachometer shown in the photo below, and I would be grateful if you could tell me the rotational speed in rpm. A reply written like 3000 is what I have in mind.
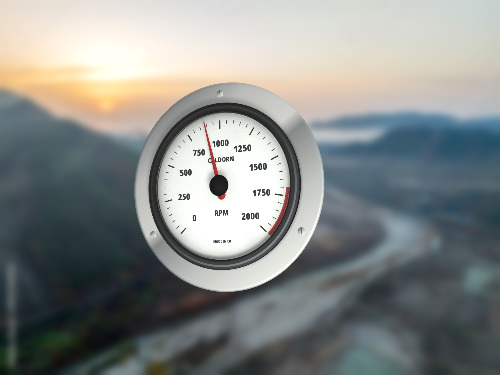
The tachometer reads 900
